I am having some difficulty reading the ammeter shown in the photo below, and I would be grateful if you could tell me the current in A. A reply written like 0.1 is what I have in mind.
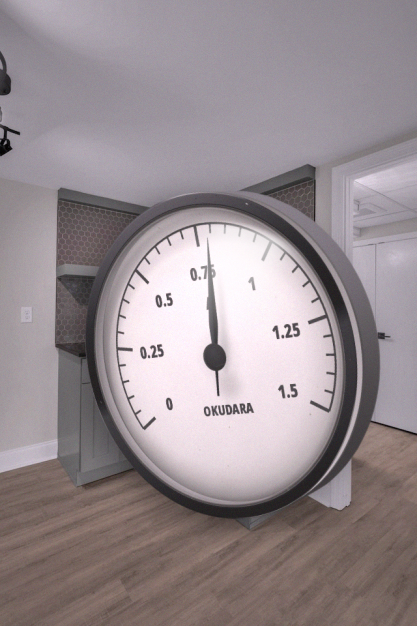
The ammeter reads 0.8
